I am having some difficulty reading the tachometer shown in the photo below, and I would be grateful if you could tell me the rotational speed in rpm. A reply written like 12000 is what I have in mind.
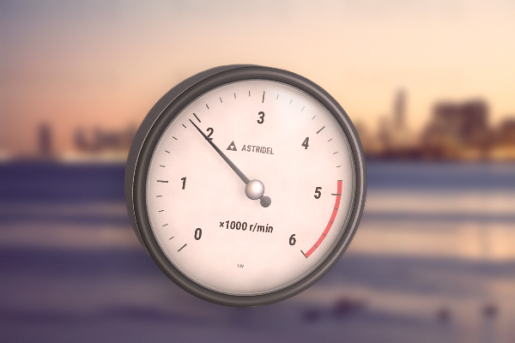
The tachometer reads 1900
